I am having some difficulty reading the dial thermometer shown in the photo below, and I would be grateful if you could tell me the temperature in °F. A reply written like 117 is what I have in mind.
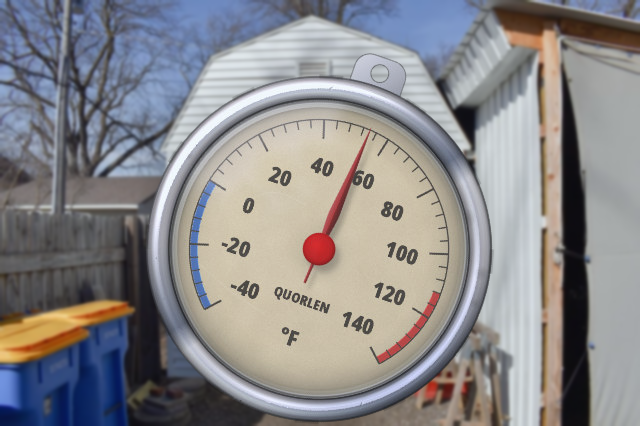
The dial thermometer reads 54
